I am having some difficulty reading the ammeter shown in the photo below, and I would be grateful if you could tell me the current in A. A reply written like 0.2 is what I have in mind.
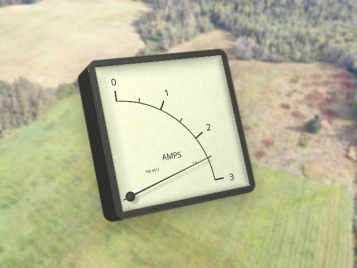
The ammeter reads 2.5
